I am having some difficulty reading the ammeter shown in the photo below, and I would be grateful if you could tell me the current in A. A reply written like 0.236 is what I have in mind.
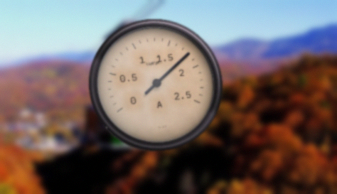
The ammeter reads 1.8
